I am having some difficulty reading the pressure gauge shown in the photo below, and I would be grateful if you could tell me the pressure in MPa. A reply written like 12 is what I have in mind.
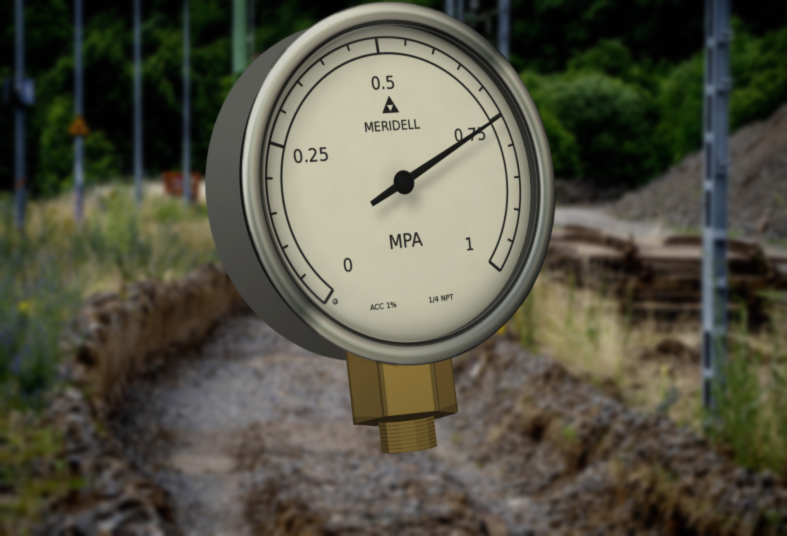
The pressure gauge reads 0.75
